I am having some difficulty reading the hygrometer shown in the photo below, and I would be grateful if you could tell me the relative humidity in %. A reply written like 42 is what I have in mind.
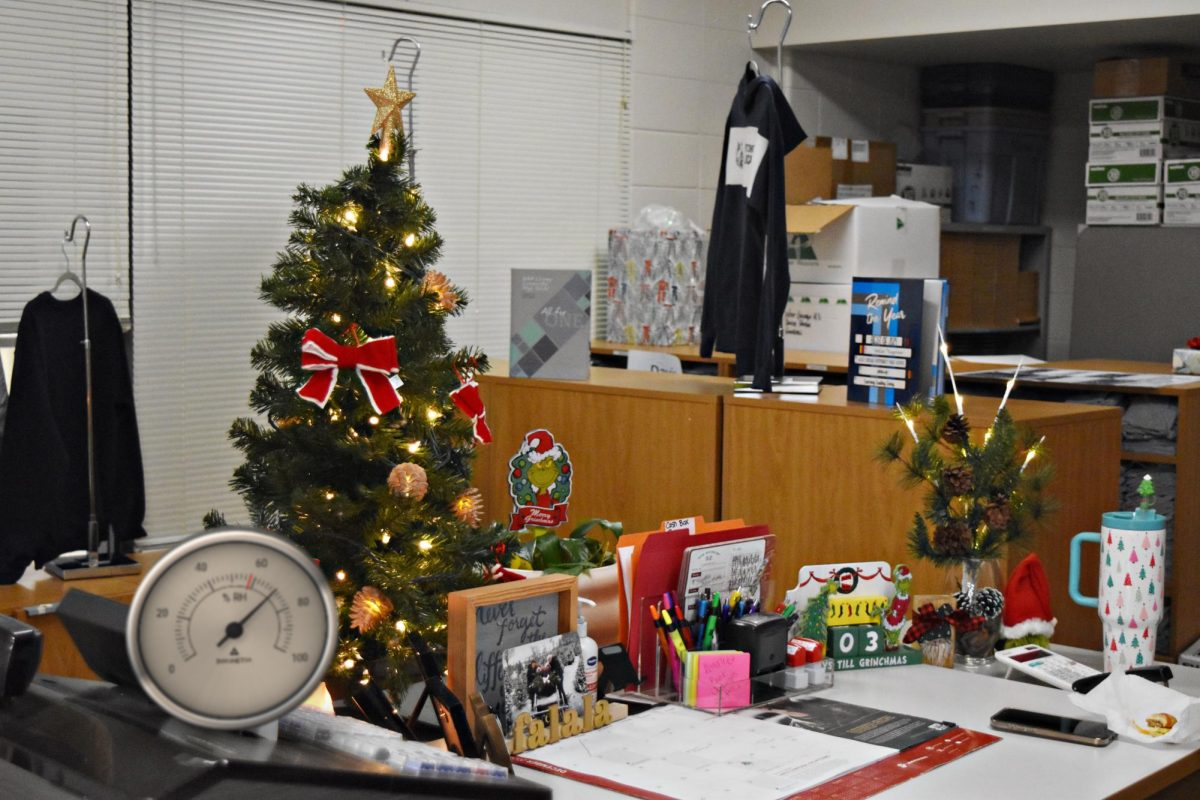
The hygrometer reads 70
